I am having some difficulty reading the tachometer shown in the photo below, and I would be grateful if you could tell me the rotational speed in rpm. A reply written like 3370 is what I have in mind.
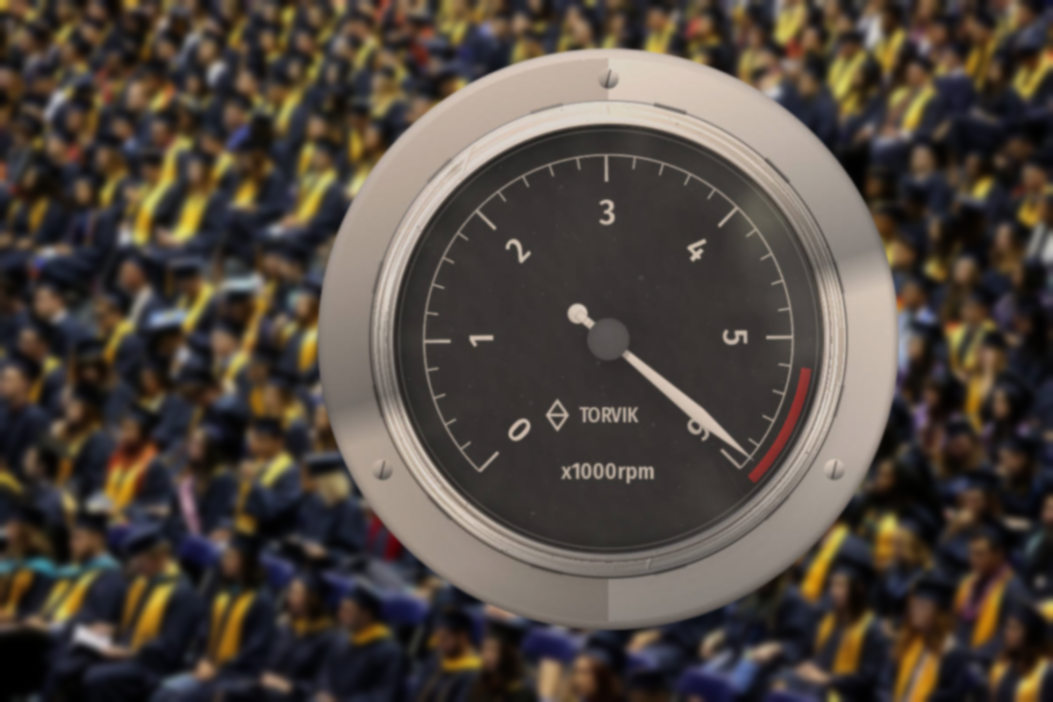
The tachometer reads 5900
